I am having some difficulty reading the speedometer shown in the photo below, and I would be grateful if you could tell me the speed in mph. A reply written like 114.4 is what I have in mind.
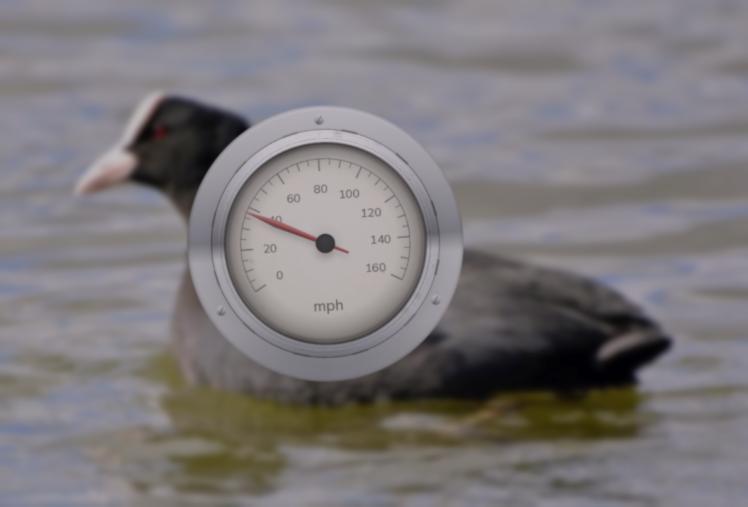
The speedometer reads 37.5
